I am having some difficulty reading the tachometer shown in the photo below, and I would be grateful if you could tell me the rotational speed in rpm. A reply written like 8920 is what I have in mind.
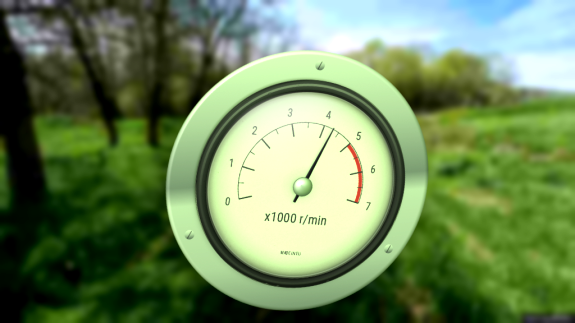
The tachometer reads 4250
